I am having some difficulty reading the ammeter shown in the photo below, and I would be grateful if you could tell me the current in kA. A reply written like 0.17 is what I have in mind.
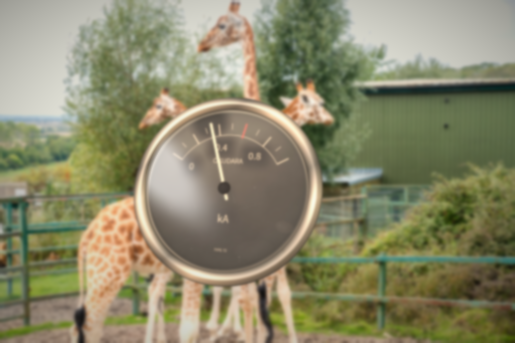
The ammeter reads 0.35
